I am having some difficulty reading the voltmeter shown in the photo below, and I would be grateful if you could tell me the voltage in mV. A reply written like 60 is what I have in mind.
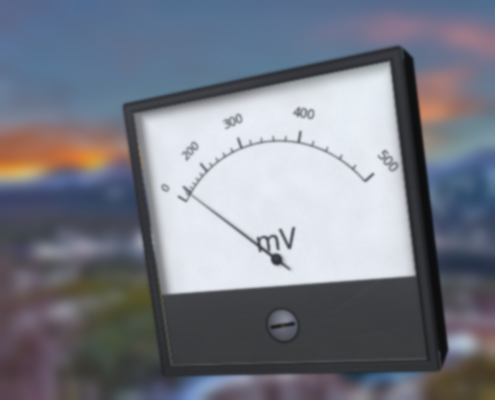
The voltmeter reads 100
